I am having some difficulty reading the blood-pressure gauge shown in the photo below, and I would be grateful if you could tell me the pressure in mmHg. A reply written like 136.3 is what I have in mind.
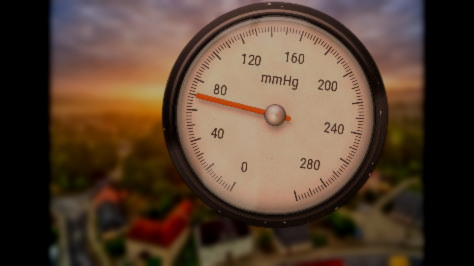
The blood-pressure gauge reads 70
